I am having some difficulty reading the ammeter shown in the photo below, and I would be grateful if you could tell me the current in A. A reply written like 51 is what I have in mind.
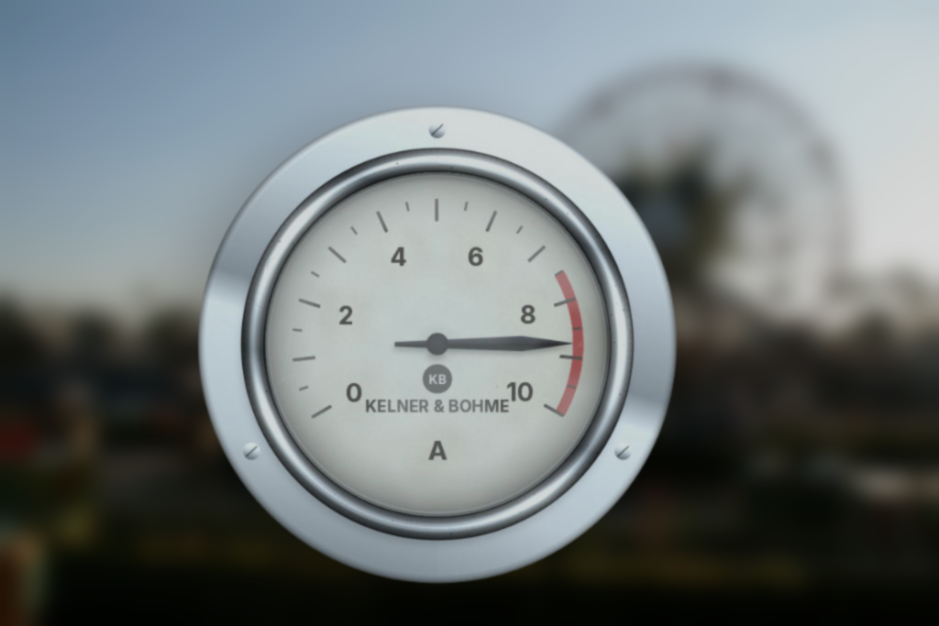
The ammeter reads 8.75
